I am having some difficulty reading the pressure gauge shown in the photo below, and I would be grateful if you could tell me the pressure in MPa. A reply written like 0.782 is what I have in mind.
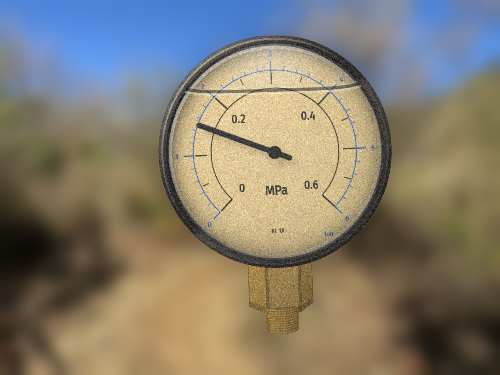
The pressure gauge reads 0.15
